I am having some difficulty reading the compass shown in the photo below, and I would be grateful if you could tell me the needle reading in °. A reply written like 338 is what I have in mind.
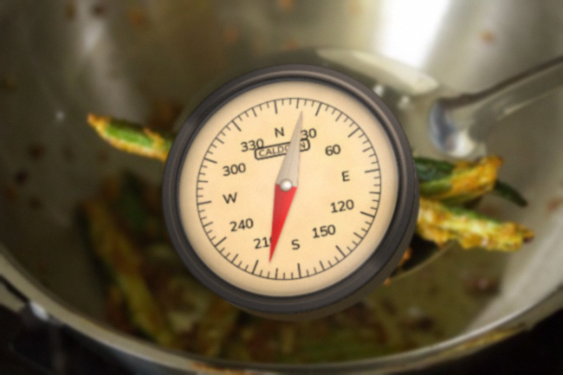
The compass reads 200
